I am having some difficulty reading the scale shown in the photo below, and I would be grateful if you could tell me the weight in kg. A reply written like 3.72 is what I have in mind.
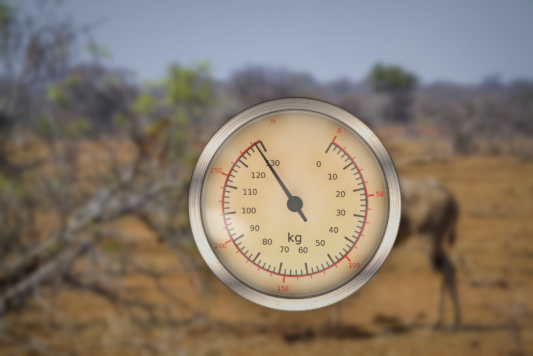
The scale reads 128
